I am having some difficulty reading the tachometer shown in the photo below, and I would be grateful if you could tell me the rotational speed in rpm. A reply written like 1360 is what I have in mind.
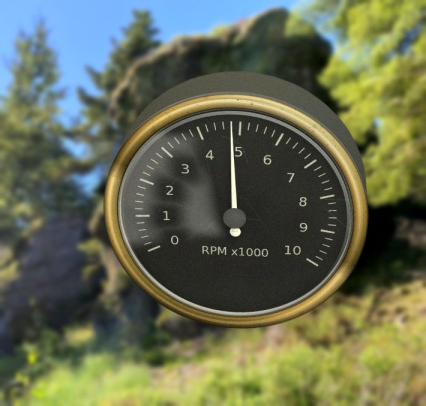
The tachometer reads 4800
